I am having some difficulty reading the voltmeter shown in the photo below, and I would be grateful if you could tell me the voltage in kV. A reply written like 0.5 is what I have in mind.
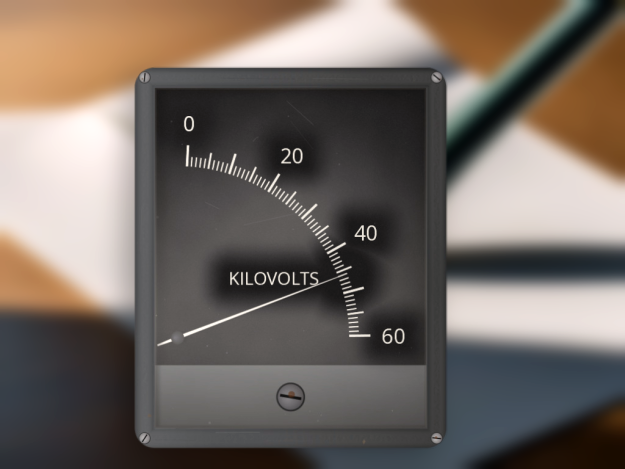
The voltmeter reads 46
